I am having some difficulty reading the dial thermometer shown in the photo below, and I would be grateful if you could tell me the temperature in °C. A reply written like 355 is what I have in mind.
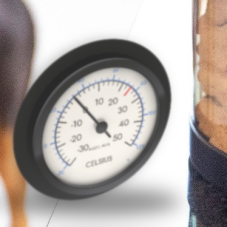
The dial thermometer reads 0
